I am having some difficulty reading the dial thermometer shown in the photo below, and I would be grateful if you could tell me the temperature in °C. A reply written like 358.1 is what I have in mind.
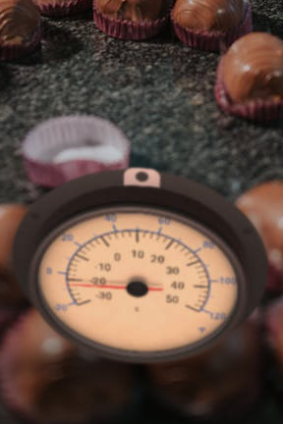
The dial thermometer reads -20
